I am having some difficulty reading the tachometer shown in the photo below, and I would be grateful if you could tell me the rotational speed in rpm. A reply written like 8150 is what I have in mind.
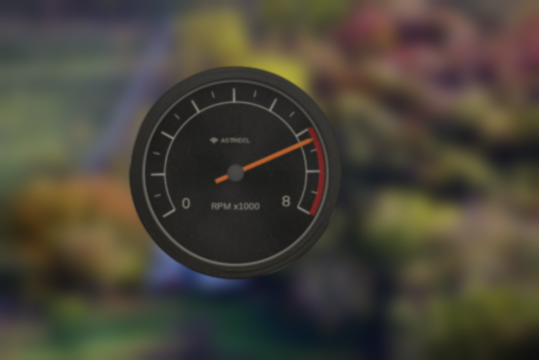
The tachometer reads 6250
